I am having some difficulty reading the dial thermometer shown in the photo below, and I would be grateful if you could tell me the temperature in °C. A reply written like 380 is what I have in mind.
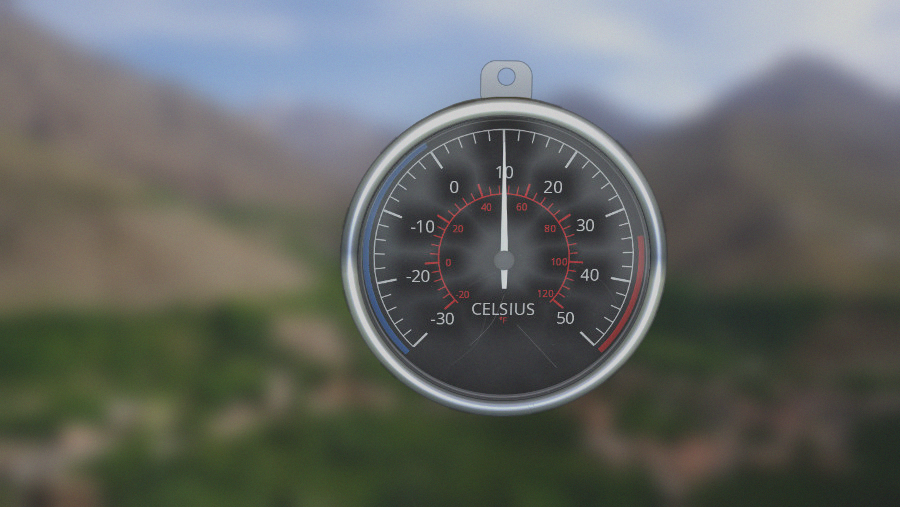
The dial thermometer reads 10
